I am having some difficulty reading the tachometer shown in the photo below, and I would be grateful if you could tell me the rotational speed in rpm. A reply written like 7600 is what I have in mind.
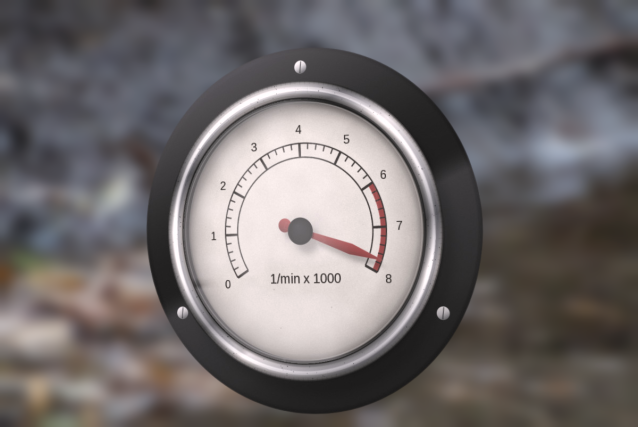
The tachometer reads 7700
